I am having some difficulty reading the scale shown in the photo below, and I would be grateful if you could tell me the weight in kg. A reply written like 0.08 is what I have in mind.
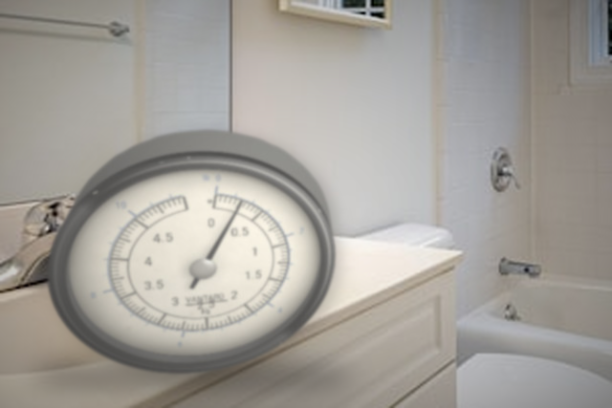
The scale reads 0.25
